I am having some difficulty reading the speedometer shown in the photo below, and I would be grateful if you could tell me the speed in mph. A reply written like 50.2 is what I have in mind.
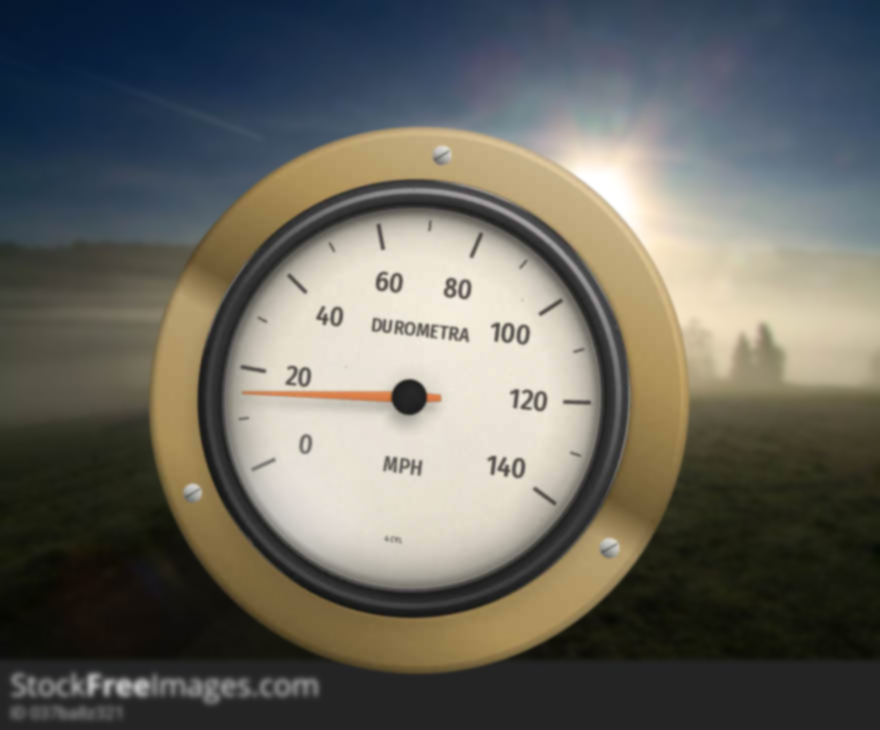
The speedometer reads 15
